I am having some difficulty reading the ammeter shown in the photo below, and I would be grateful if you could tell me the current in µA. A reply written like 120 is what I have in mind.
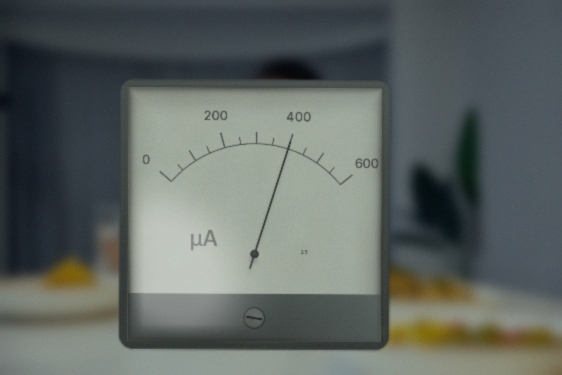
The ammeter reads 400
